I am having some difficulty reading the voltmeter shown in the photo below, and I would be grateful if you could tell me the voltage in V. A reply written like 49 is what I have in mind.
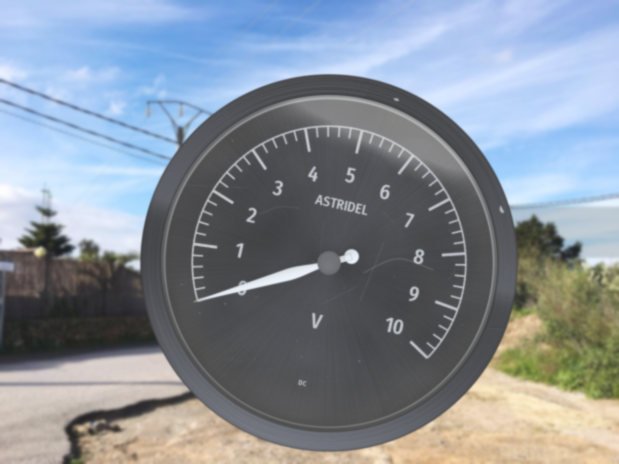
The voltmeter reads 0
